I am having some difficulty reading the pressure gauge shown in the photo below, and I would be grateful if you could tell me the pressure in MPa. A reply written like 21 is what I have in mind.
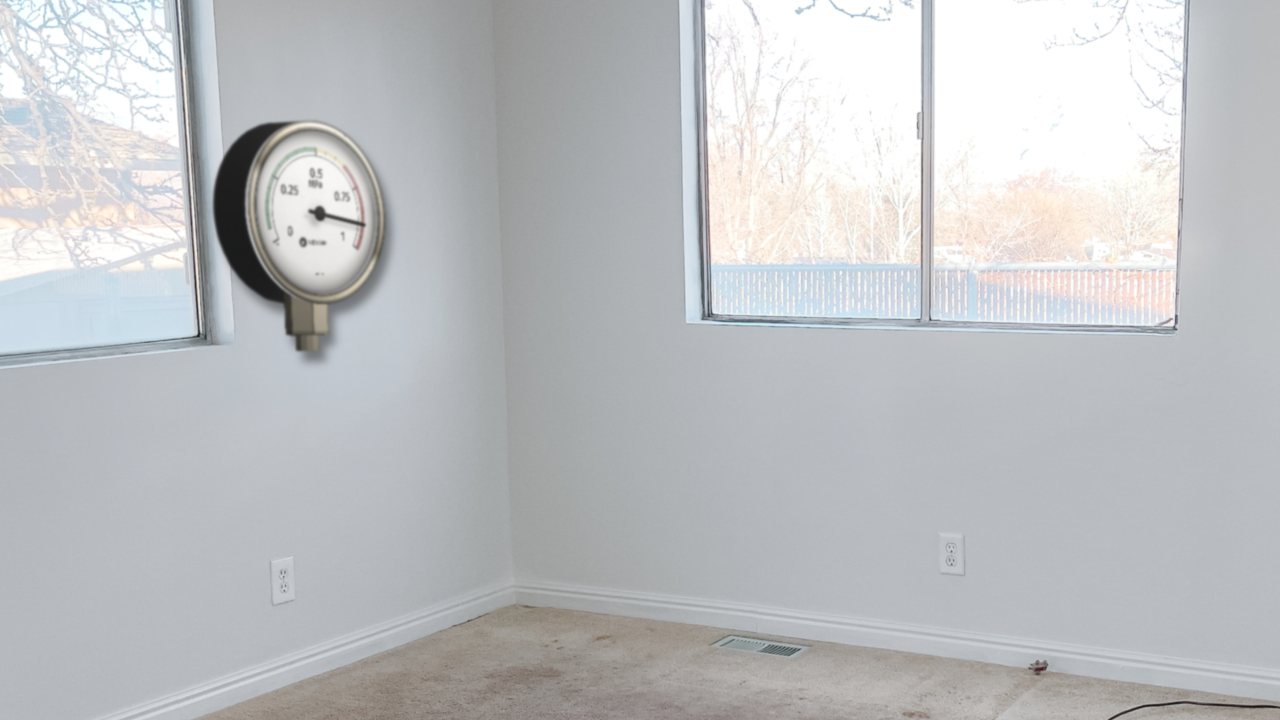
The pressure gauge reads 0.9
